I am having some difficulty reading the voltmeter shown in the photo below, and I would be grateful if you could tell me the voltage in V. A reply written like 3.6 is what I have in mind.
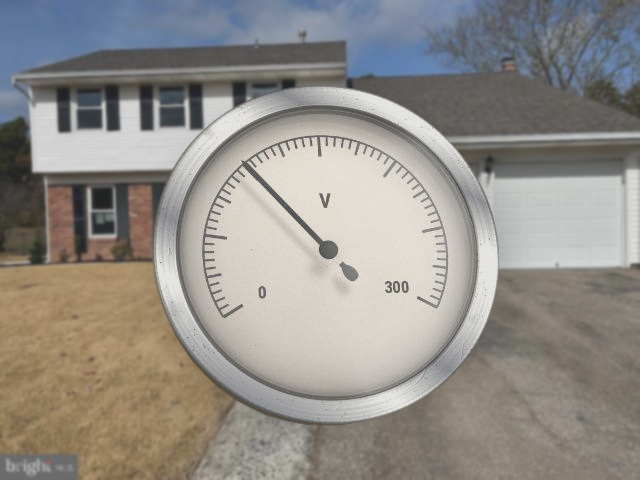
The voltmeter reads 100
